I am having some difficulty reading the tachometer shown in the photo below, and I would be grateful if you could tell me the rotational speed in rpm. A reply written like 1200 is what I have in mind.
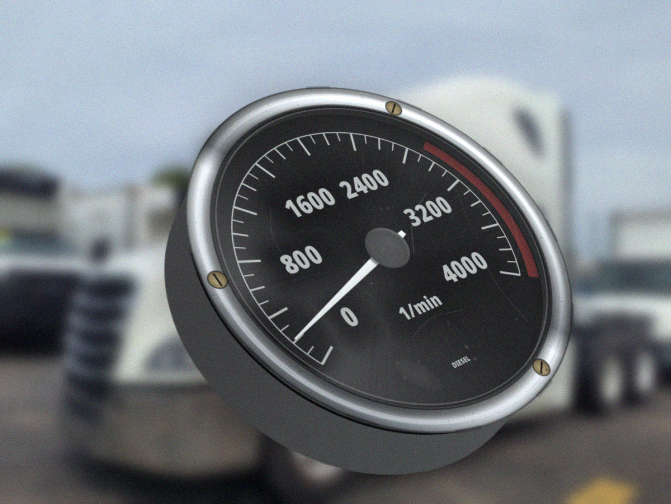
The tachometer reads 200
